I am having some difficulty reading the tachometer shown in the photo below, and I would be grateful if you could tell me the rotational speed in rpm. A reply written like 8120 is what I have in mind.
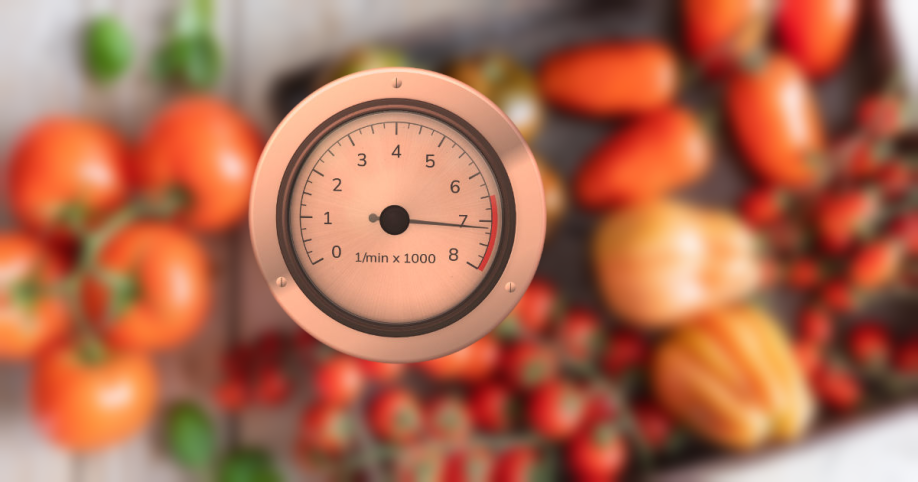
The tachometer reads 7125
